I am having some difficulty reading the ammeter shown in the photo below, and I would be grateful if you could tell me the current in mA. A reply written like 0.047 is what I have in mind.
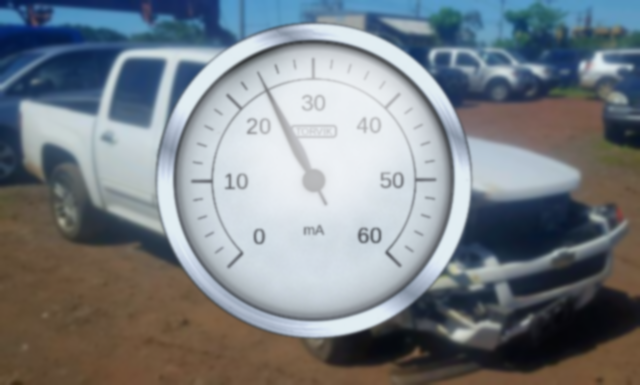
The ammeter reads 24
